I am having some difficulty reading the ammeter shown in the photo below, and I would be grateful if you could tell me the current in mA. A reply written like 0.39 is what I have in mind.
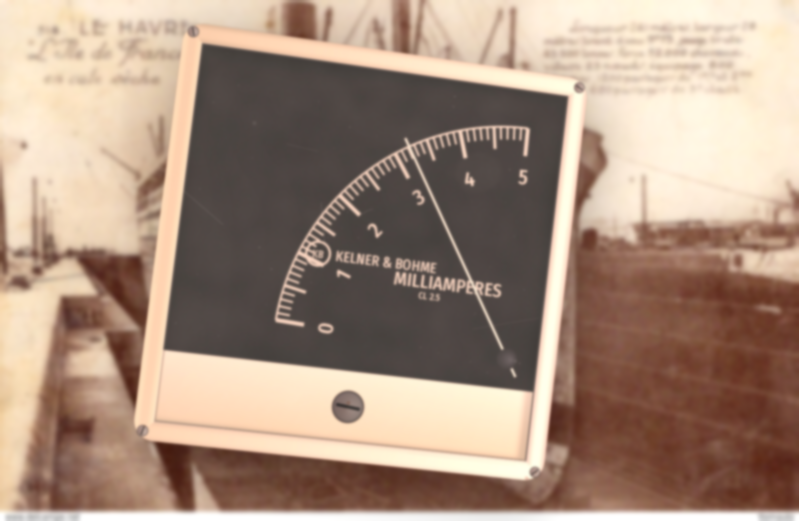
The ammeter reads 3.2
